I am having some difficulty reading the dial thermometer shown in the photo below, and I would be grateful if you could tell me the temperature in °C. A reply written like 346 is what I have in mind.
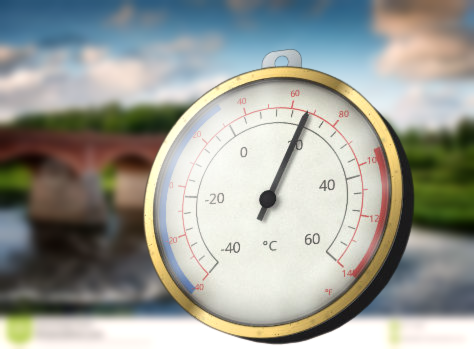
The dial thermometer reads 20
